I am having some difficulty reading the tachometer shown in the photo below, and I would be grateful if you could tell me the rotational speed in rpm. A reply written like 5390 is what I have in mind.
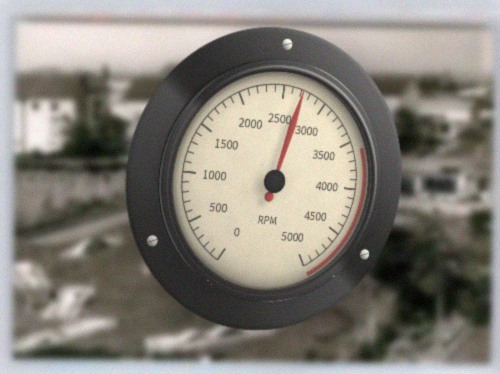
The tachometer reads 2700
